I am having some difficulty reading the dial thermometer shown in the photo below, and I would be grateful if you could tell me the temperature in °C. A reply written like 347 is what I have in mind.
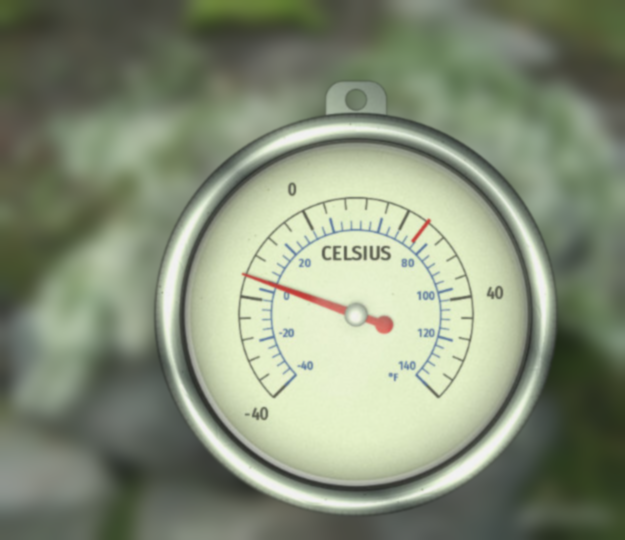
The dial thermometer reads -16
